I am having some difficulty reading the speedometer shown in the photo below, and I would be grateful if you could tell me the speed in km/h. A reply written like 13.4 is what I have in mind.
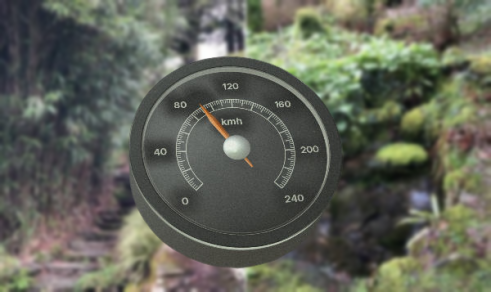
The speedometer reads 90
